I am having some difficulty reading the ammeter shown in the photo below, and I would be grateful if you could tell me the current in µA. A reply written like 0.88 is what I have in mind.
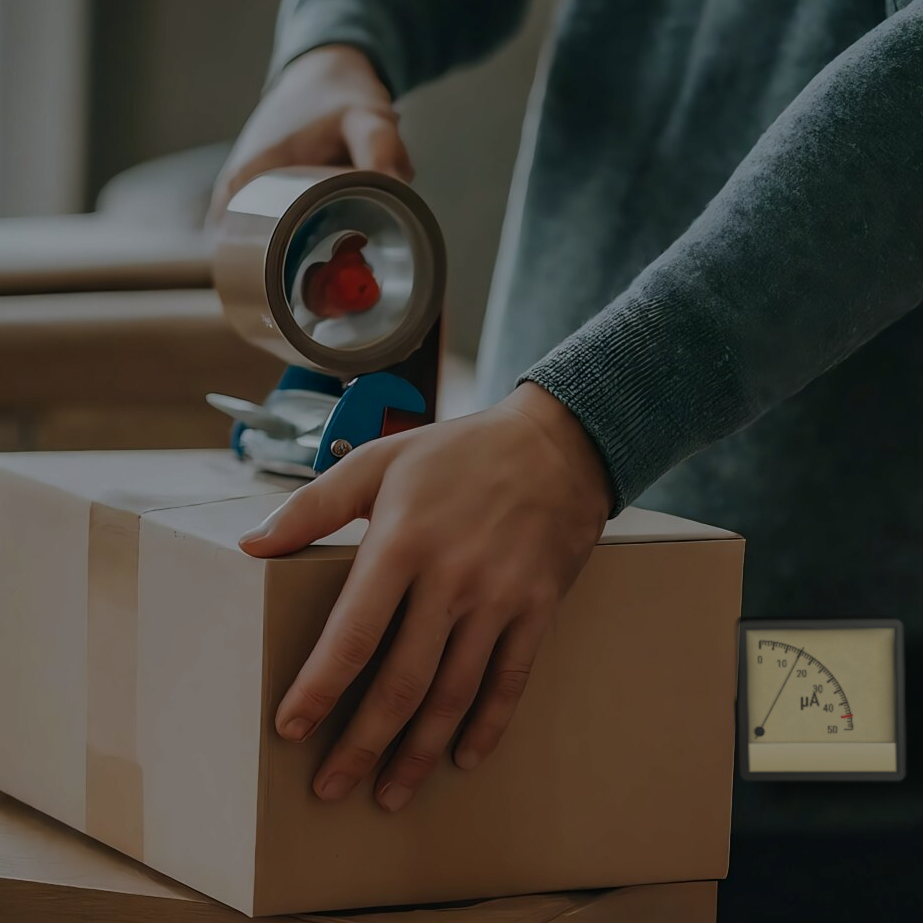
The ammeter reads 15
